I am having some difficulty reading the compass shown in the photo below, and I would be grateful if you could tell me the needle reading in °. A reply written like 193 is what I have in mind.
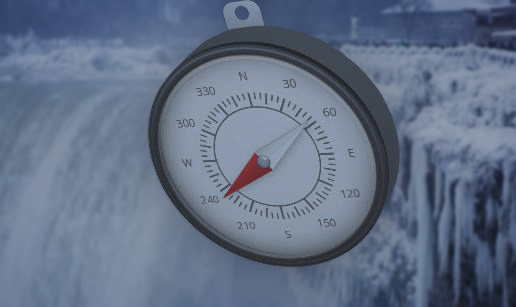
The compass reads 235
